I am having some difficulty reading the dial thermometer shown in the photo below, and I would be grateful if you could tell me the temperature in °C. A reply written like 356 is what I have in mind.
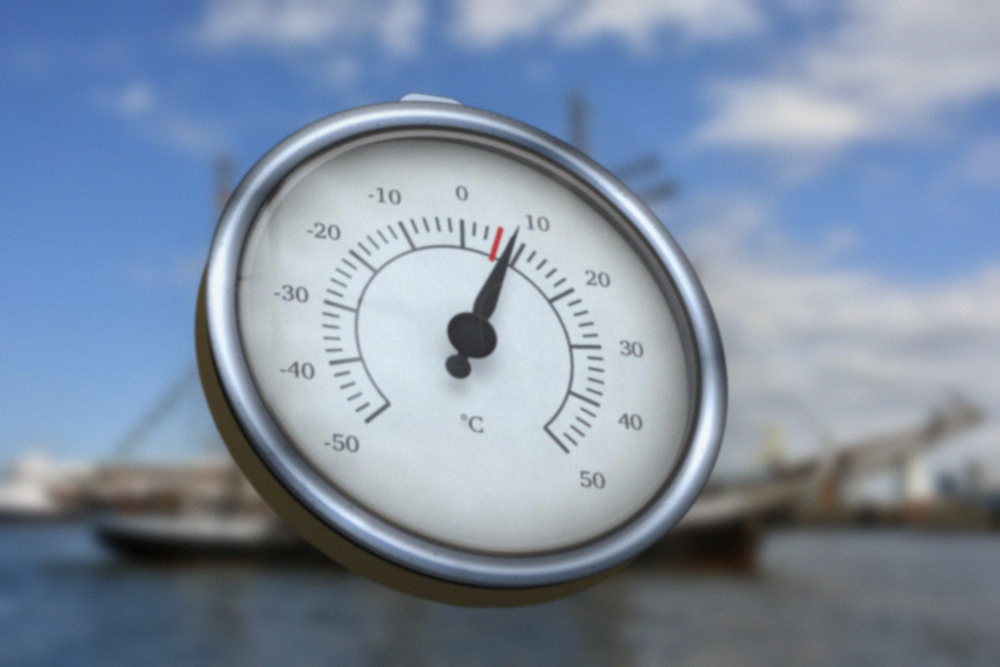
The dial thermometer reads 8
